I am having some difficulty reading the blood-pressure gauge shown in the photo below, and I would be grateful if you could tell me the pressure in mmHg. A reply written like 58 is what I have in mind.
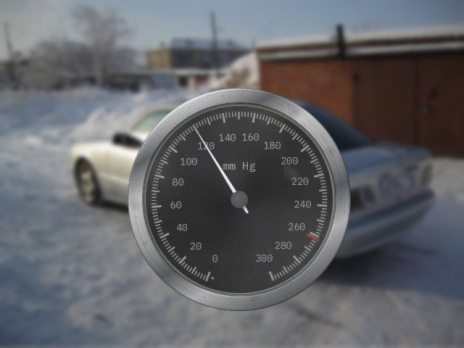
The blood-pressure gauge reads 120
